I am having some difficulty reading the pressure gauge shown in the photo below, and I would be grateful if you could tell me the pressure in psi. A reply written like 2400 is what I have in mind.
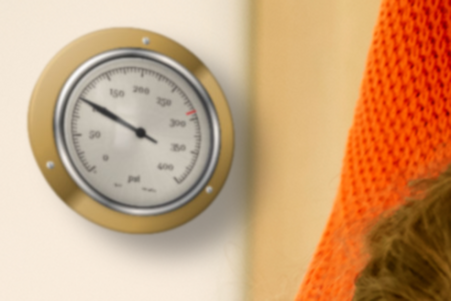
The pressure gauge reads 100
